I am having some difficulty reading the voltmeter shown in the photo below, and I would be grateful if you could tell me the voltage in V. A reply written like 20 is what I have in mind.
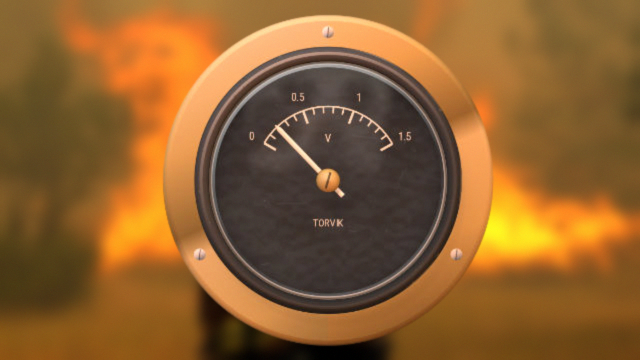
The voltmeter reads 0.2
